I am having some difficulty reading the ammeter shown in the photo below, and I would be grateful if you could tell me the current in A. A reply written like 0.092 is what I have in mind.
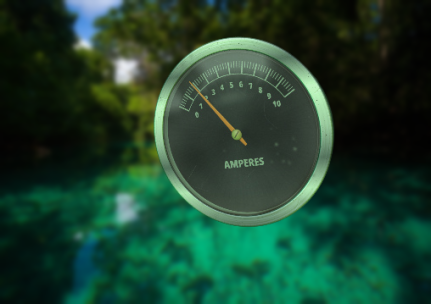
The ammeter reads 2
